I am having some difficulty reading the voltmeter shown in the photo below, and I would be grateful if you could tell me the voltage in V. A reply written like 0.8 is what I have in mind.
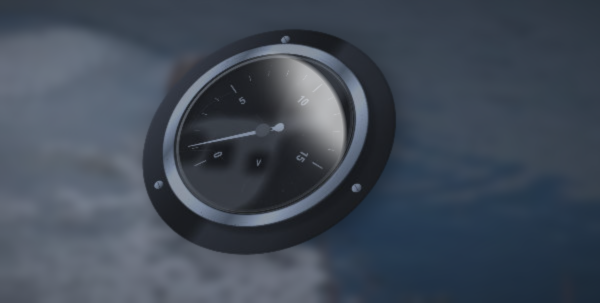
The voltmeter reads 1
